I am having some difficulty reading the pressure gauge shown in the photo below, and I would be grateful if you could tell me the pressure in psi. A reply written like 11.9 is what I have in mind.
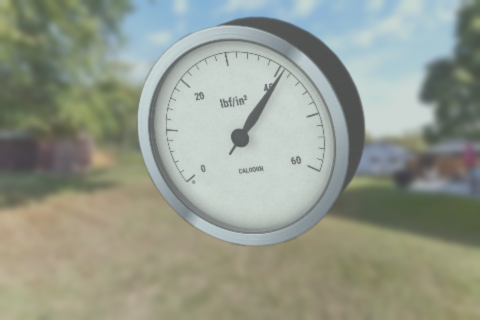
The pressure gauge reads 41
